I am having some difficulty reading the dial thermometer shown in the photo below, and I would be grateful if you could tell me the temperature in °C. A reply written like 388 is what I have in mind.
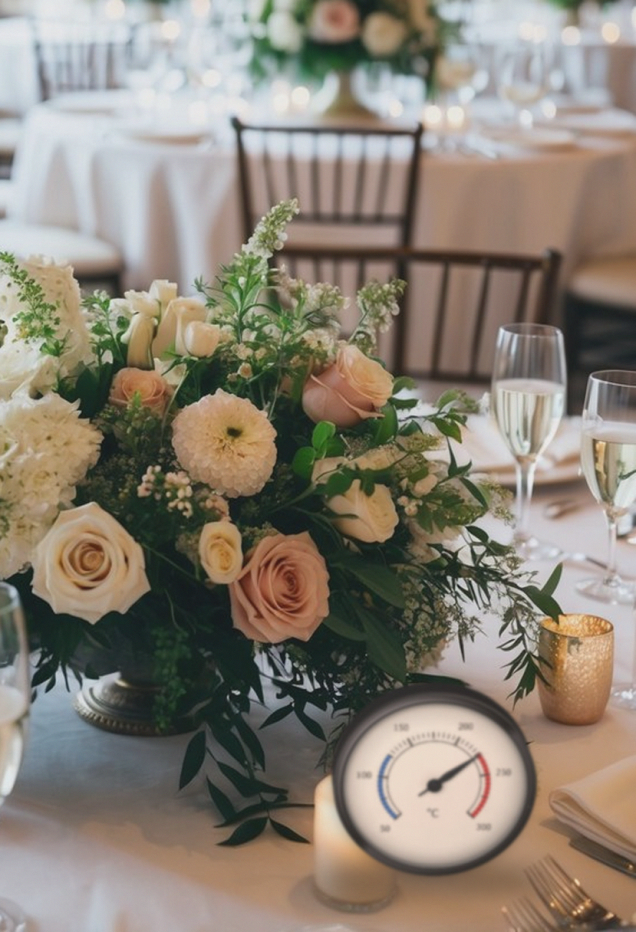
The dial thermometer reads 225
